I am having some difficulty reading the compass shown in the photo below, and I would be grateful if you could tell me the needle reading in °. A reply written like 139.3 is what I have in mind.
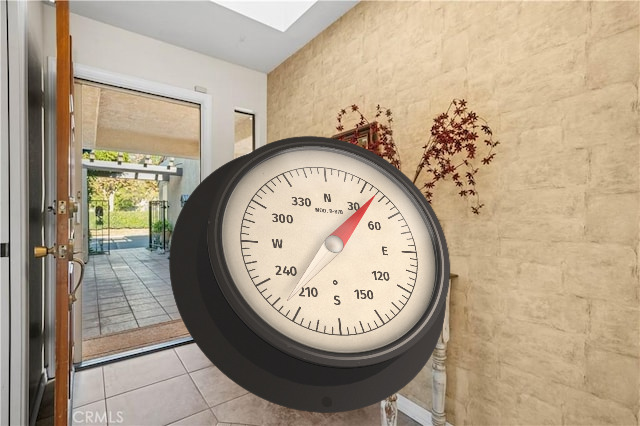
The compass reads 40
